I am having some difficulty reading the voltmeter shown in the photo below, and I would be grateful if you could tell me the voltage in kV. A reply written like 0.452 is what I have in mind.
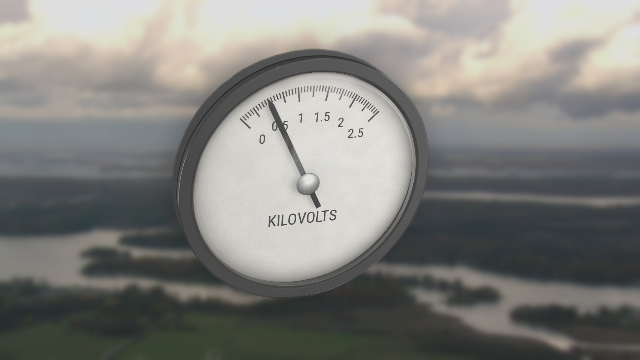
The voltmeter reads 0.5
